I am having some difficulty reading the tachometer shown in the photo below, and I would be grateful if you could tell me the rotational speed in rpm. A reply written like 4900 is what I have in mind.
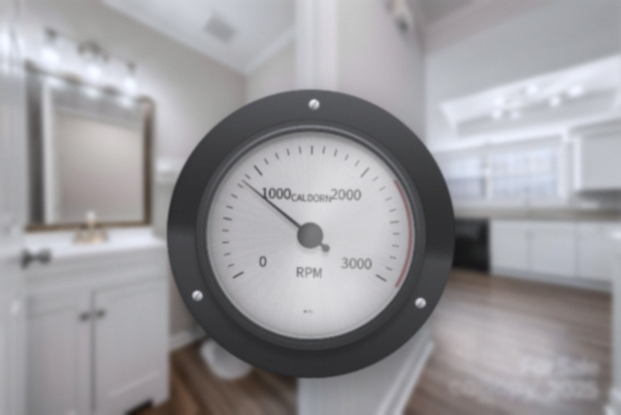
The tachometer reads 850
